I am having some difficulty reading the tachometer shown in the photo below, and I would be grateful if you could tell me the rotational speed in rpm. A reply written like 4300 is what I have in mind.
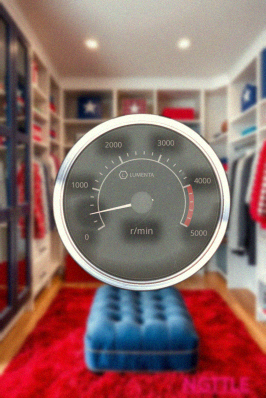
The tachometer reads 400
